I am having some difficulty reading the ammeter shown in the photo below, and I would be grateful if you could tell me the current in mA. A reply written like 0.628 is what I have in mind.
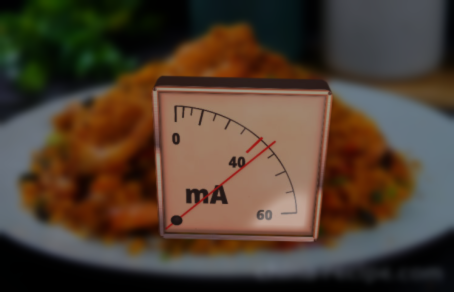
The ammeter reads 42.5
